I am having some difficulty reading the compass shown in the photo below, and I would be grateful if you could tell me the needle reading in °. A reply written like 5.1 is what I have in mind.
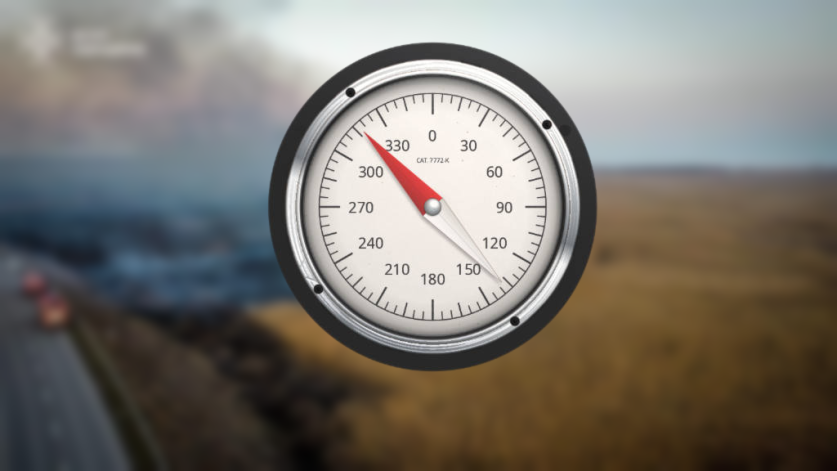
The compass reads 317.5
